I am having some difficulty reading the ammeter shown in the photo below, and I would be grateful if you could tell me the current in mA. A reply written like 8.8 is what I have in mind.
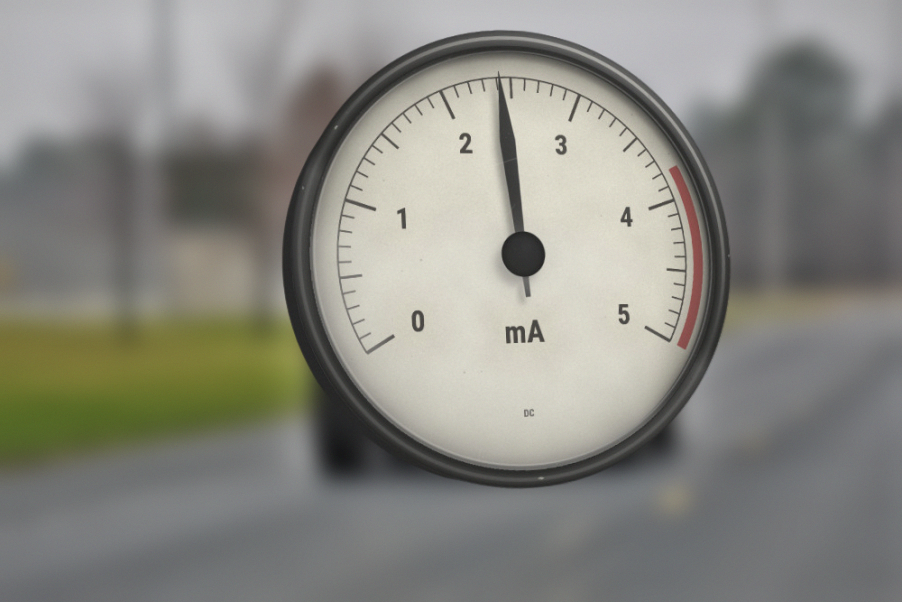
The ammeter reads 2.4
